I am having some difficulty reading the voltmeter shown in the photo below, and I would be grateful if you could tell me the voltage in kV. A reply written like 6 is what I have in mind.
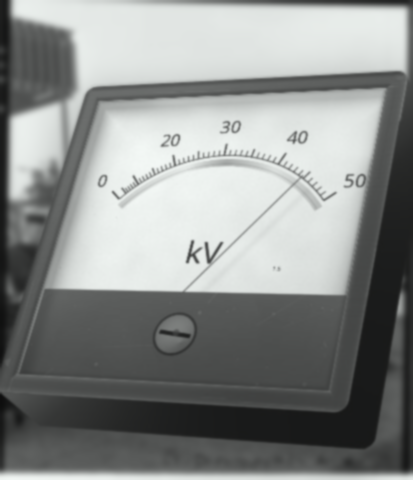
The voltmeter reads 45
